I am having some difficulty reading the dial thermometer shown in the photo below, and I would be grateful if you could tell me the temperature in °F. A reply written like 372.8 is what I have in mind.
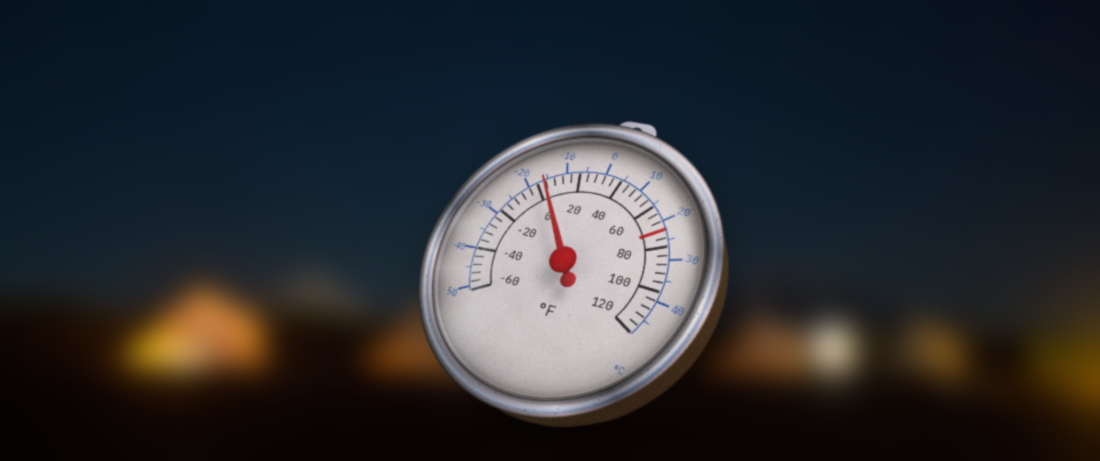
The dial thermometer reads 4
